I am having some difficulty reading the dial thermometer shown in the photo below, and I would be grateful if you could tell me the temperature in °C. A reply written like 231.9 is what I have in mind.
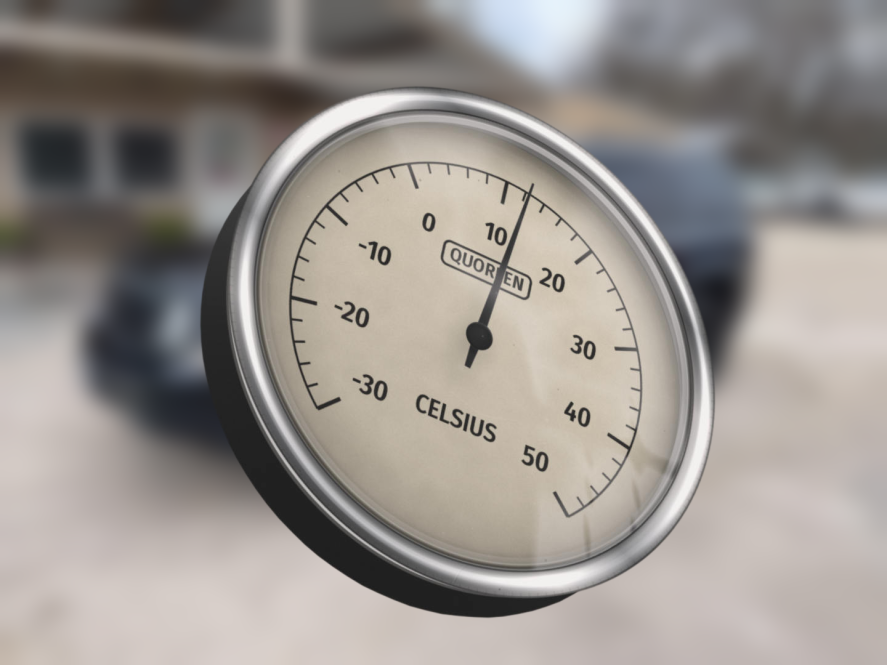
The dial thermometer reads 12
